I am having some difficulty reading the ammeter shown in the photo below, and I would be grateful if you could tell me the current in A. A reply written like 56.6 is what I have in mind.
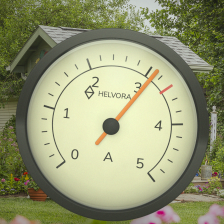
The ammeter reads 3.1
